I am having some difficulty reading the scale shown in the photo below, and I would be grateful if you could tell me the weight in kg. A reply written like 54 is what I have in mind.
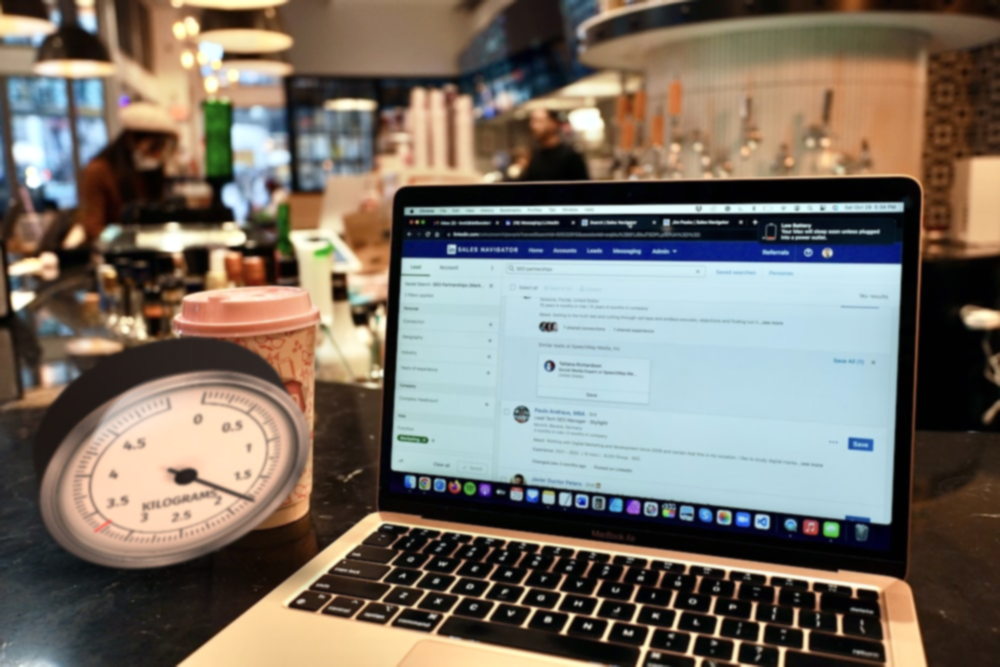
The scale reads 1.75
